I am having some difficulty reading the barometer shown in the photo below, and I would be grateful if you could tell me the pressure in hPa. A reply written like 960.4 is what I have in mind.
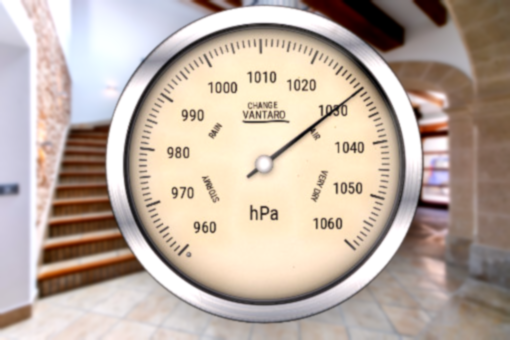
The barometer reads 1030
